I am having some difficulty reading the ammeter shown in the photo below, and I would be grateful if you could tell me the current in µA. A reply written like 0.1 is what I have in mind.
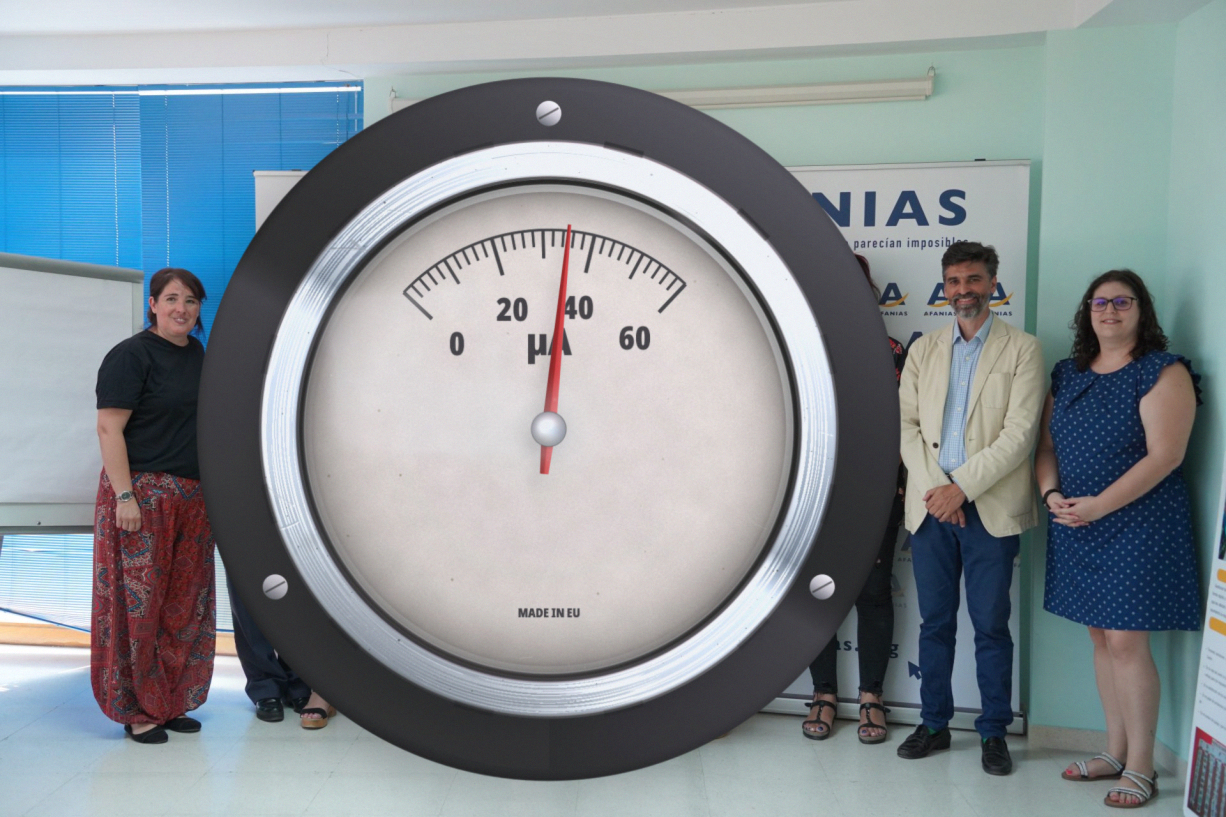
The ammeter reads 35
